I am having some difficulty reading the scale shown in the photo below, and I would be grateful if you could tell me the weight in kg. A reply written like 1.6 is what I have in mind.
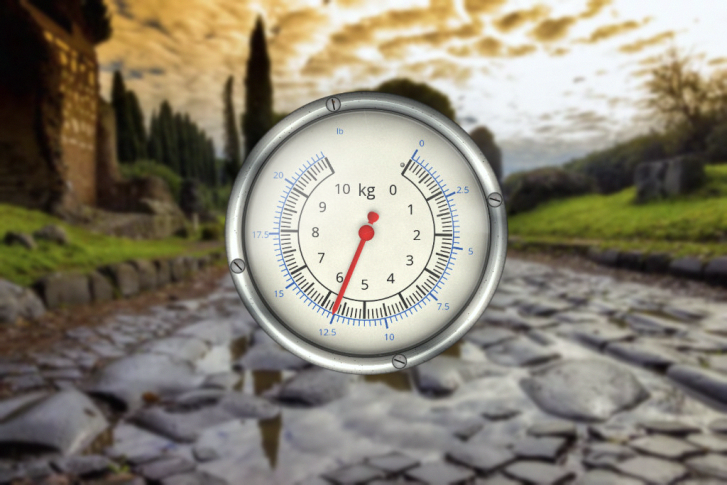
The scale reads 5.7
